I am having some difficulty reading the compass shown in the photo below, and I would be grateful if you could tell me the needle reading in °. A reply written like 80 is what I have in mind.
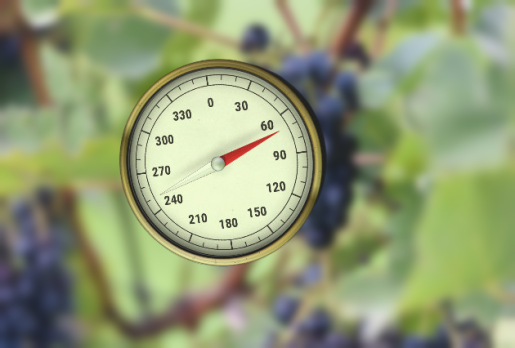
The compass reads 70
